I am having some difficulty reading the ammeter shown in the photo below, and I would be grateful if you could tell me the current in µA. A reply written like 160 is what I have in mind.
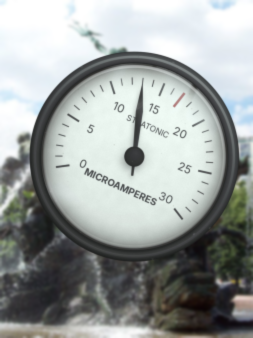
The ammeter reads 13
